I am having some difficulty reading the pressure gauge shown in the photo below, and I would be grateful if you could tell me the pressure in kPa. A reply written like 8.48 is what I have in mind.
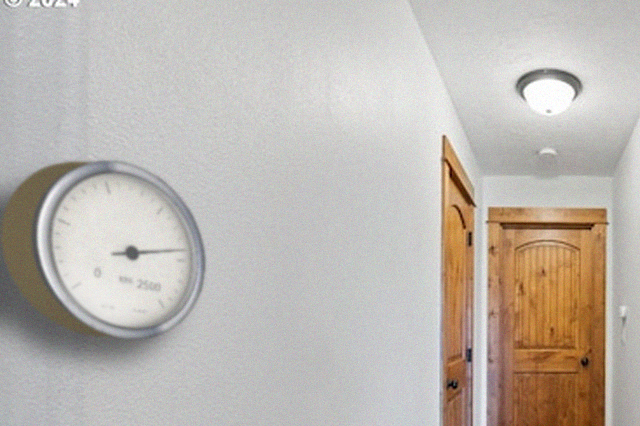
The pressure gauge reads 1900
